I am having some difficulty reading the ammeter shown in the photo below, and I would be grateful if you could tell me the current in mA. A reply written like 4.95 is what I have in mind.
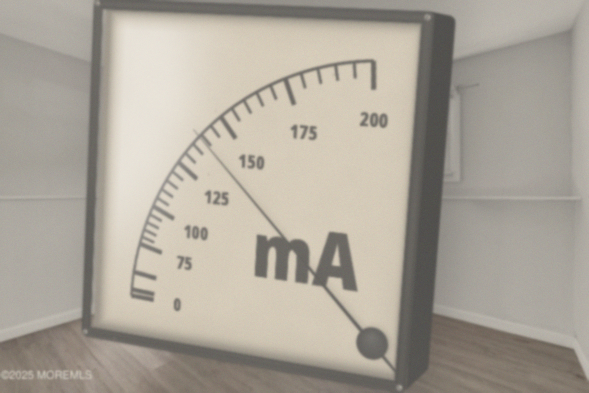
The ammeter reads 140
